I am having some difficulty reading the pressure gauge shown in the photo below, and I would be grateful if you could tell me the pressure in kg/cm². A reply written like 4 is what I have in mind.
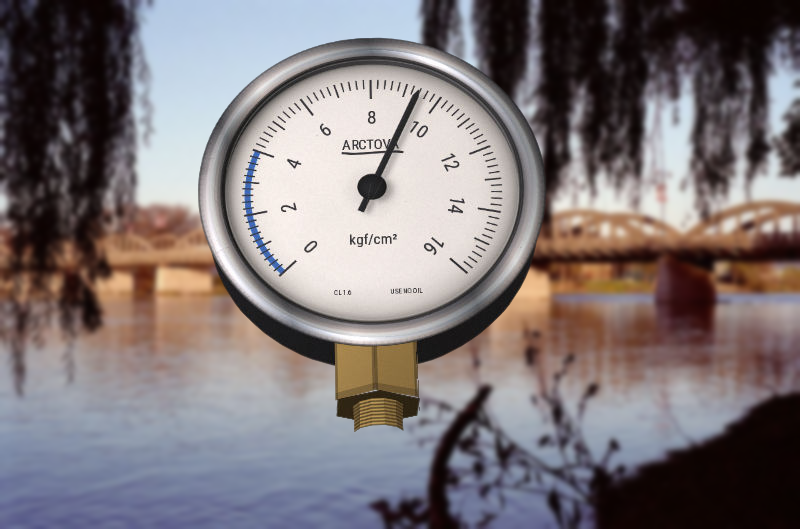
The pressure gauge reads 9.4
